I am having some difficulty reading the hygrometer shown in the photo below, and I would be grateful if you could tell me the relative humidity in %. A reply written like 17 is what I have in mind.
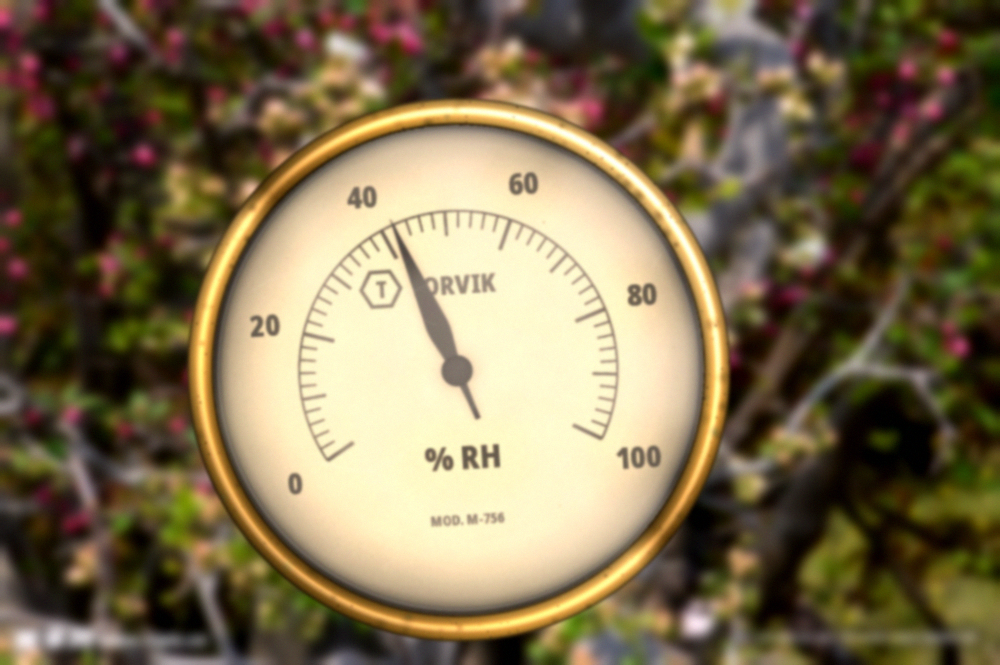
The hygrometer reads 42
